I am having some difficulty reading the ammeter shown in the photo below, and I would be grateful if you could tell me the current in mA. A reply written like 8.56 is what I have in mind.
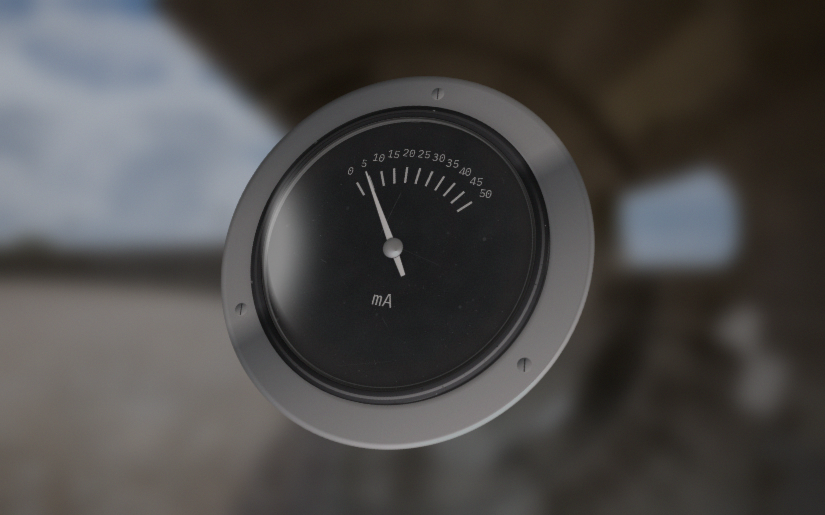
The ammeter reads 5
